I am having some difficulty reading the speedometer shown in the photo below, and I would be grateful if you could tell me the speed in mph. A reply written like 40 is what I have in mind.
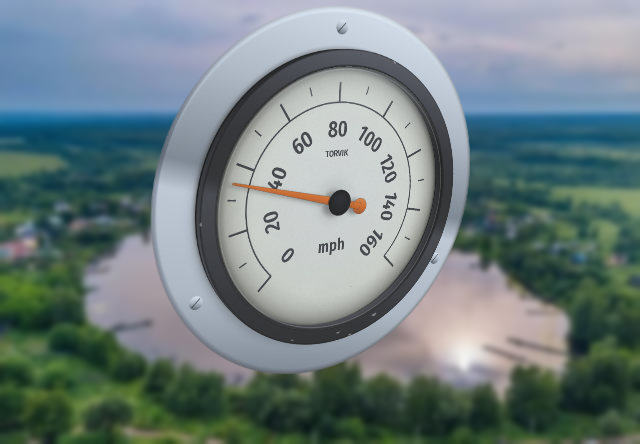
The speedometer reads 35
